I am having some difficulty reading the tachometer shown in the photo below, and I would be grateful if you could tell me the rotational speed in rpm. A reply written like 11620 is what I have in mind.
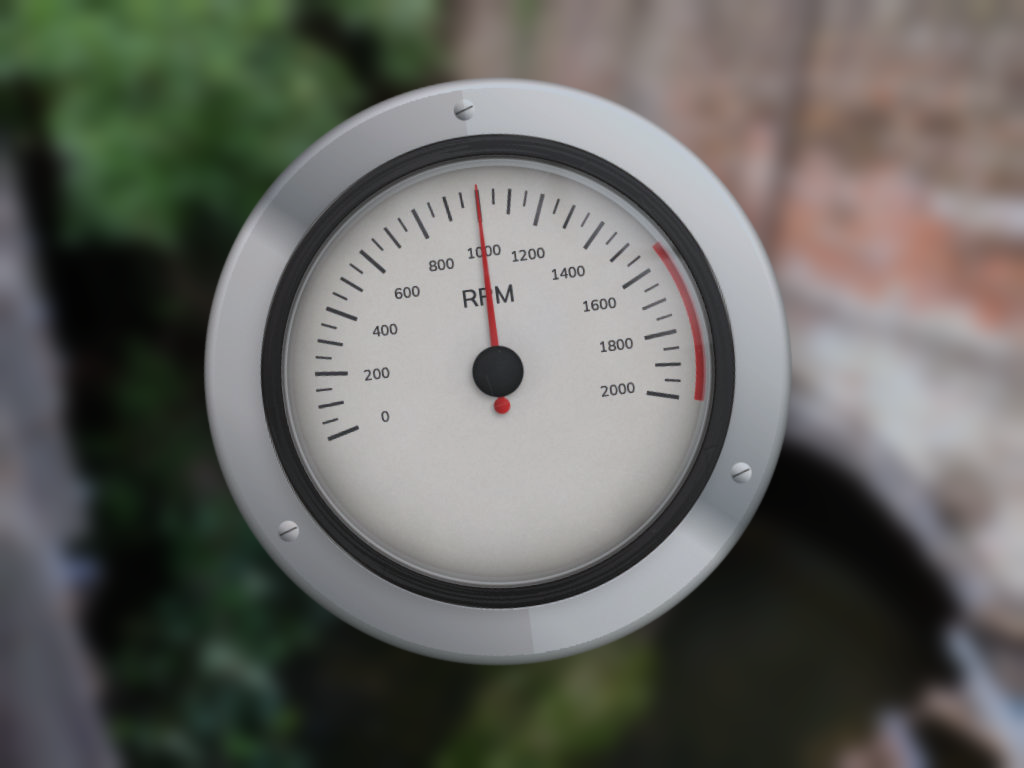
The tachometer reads 1000
